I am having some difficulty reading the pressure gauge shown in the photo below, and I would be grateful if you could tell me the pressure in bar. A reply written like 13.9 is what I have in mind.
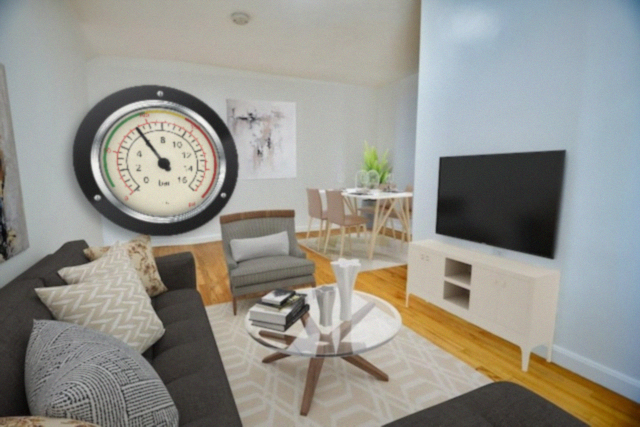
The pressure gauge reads 6
